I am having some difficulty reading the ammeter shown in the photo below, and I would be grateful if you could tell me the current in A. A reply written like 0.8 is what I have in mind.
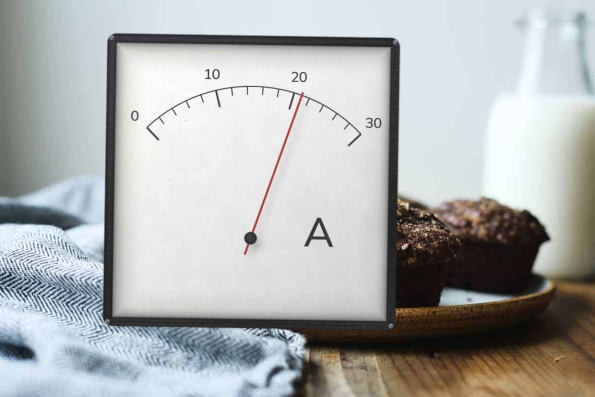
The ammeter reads 21
